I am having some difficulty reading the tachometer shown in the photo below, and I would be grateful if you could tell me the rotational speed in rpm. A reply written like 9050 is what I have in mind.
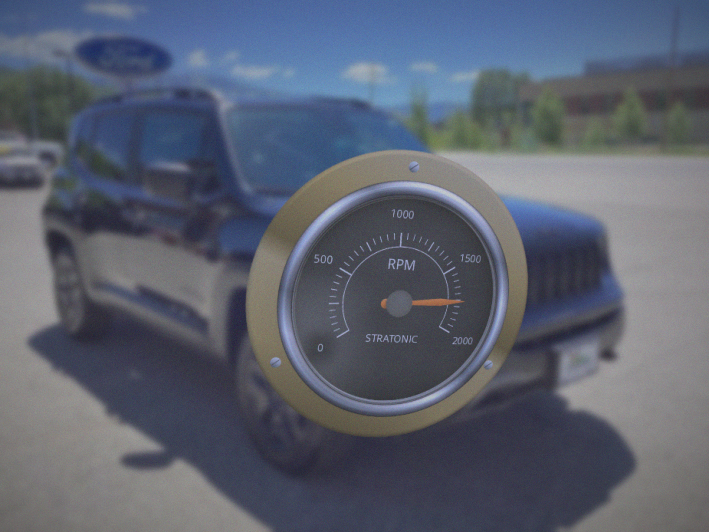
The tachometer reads 1750
